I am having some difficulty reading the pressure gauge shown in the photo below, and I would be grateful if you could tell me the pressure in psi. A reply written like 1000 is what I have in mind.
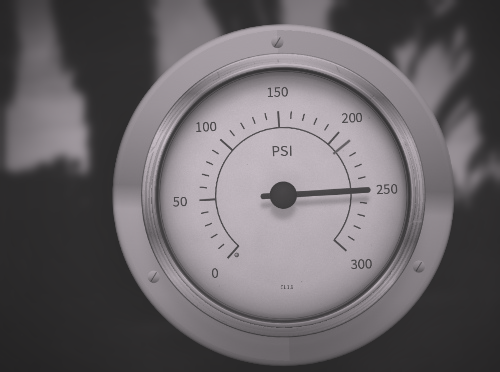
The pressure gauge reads 250
